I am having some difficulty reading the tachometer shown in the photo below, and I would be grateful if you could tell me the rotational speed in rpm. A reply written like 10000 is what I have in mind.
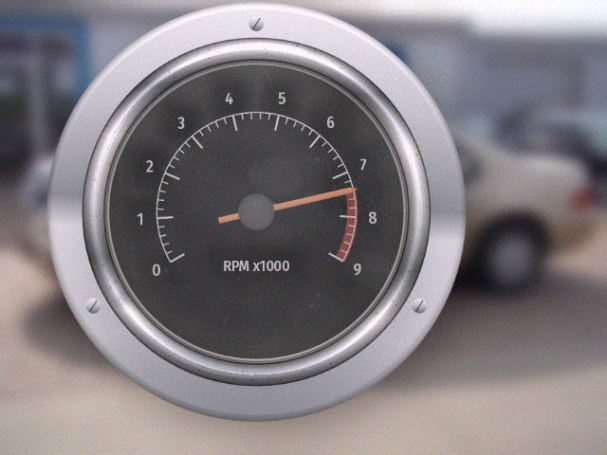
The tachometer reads 7400
